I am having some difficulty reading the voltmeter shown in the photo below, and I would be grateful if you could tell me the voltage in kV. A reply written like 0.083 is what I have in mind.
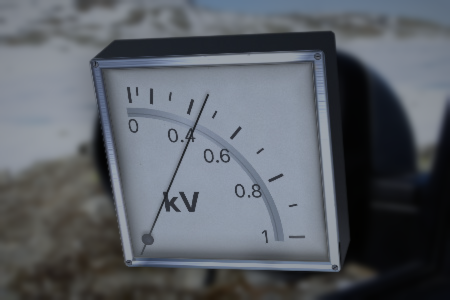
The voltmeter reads 0.45
